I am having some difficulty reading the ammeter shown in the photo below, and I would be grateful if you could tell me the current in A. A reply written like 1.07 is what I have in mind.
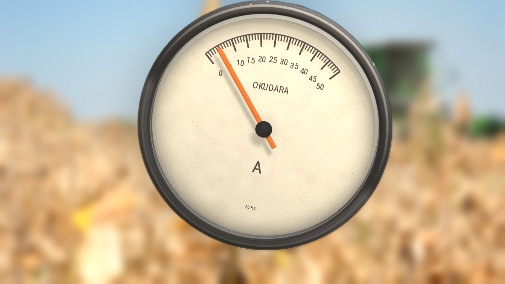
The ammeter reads 5
